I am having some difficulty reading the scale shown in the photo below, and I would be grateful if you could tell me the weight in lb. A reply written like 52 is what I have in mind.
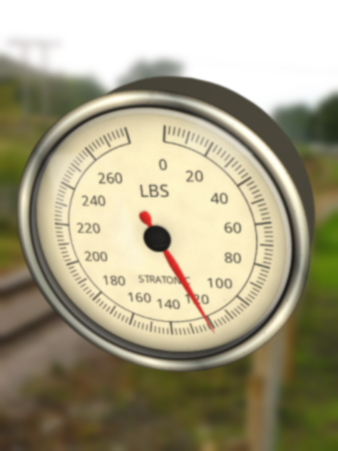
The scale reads 120
